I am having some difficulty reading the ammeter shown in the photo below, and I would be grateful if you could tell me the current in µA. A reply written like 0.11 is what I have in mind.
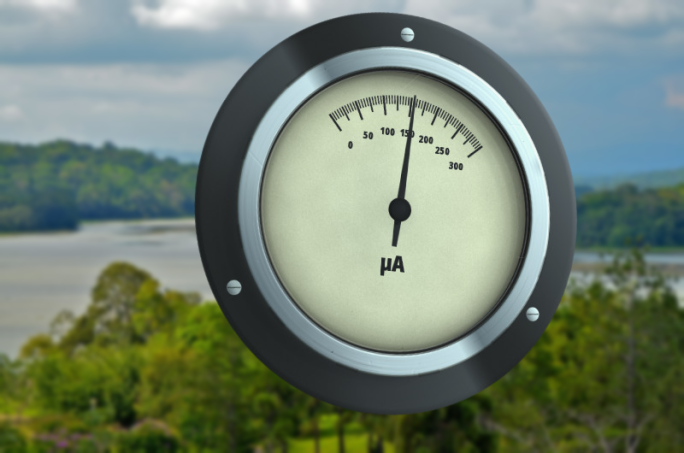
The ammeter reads 150
